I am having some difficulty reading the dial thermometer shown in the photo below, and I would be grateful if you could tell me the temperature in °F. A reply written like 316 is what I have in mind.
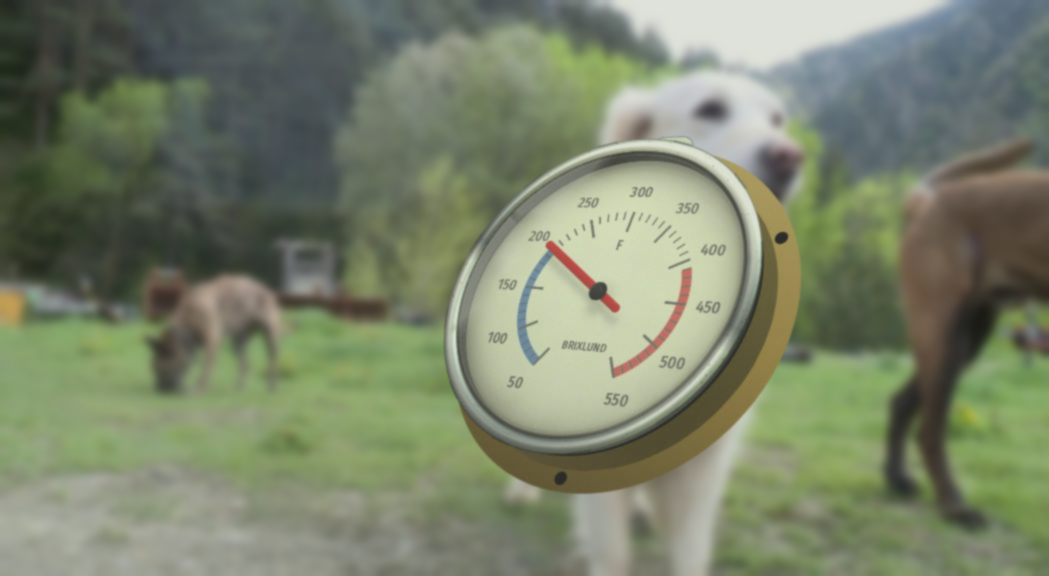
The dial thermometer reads 200
